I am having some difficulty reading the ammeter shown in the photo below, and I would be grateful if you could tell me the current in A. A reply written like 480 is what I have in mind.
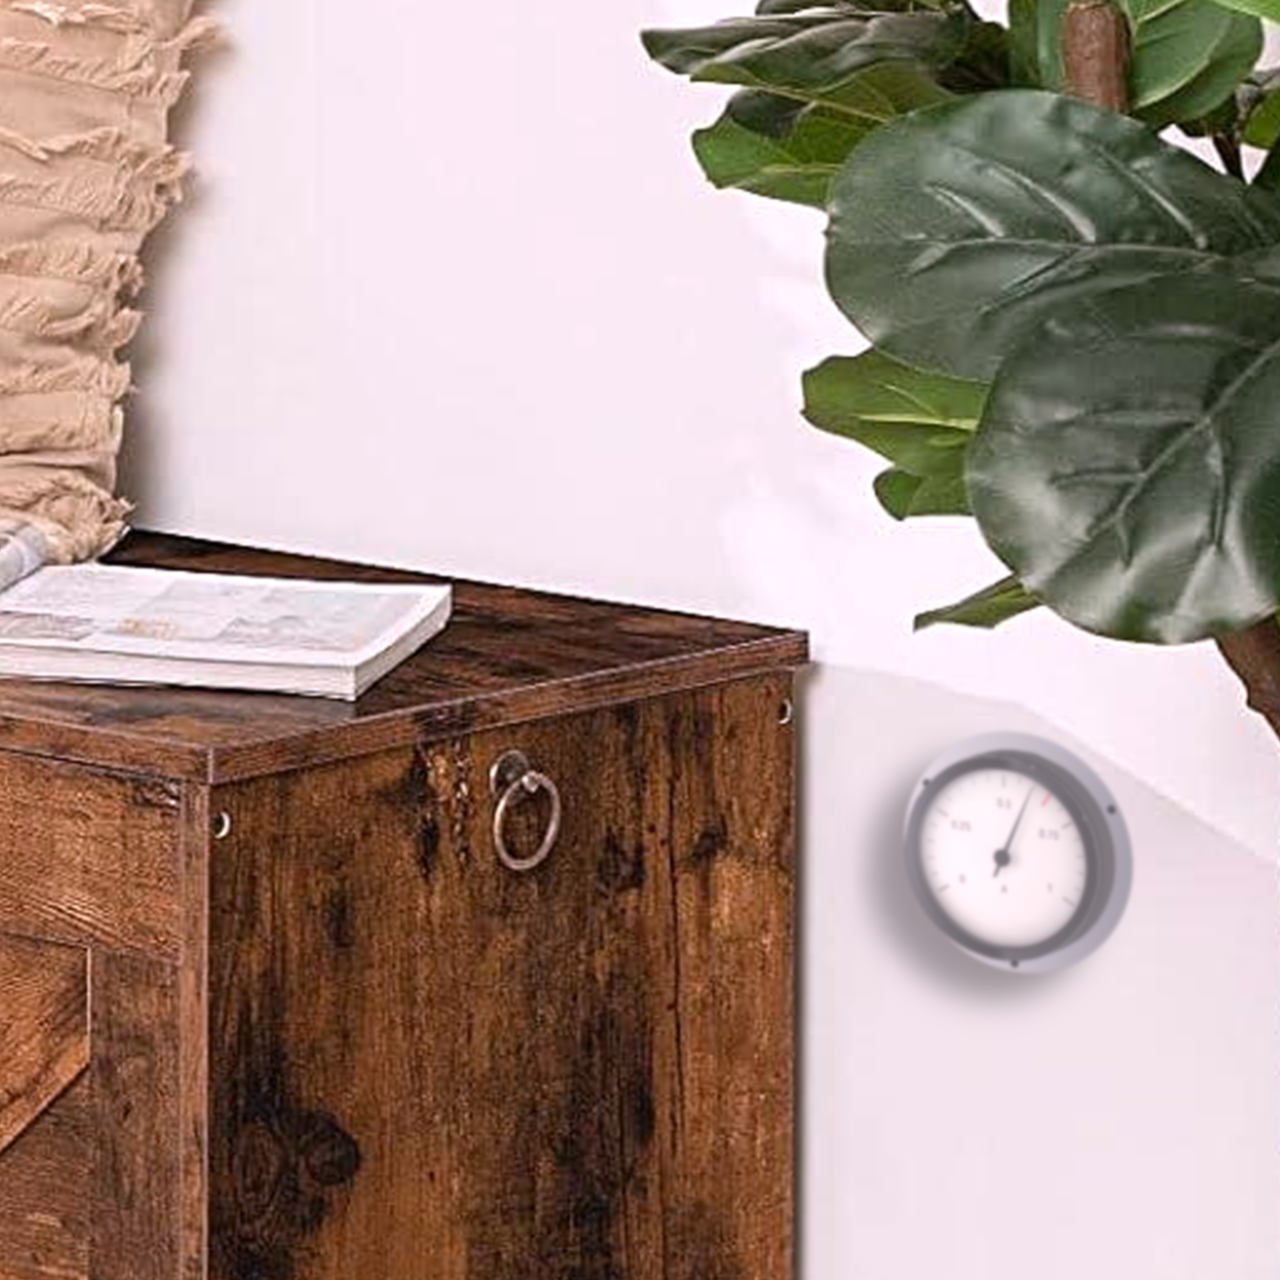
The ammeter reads 0.6
